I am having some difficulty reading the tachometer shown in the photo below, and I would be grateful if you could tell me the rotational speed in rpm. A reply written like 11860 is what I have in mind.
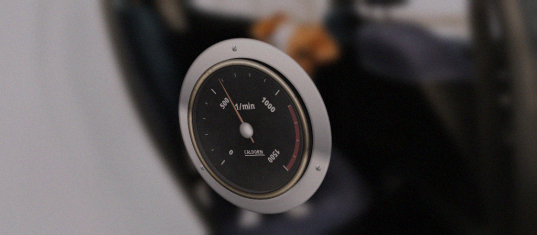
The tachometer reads 600
